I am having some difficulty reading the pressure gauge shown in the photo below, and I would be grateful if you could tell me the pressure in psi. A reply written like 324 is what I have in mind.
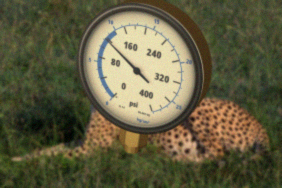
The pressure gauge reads 120
